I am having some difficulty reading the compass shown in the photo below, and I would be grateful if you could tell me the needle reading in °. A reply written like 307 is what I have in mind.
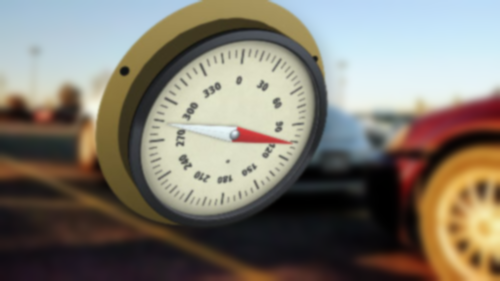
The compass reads 105
